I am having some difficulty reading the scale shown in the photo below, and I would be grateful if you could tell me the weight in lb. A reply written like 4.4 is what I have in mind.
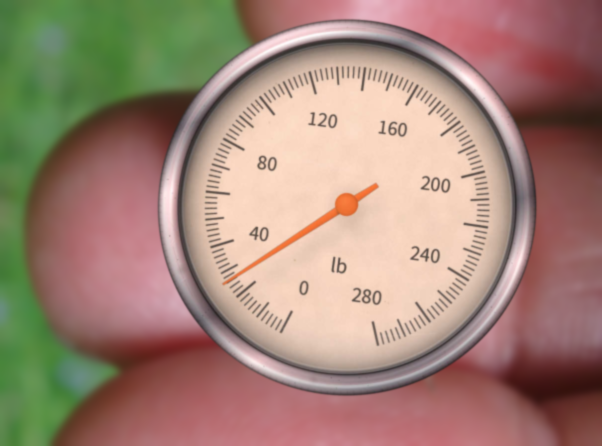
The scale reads 26
